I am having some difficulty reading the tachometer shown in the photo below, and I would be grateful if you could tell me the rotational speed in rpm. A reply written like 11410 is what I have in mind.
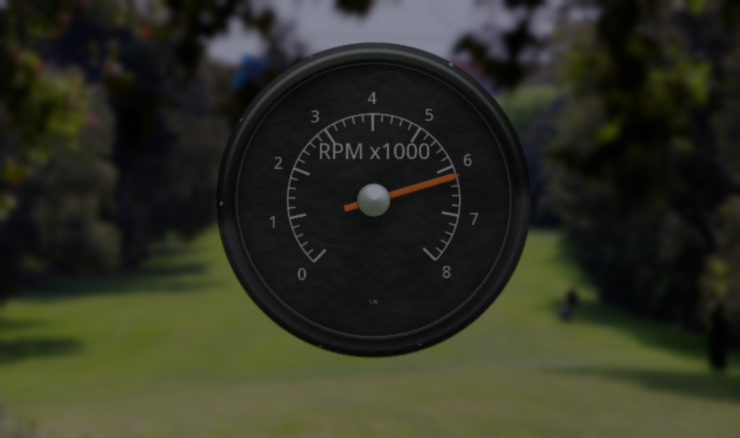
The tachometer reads 6200
